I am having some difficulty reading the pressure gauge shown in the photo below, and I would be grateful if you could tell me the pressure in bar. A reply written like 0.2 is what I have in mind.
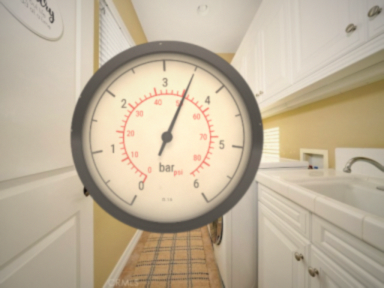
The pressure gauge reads 3.5
